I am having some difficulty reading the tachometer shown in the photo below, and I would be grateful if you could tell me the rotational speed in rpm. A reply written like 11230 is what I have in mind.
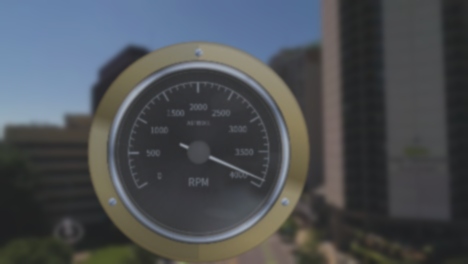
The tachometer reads 3900
